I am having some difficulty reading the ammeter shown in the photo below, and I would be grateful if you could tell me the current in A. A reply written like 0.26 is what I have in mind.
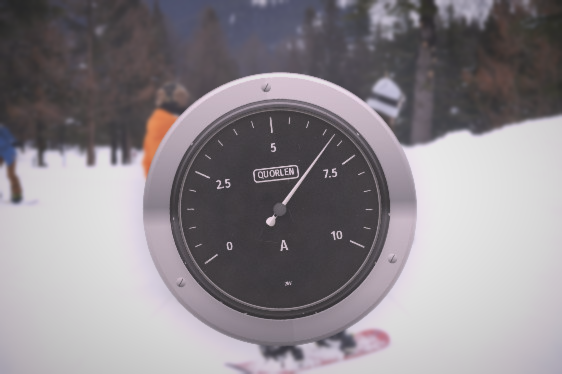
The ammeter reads 6.75
